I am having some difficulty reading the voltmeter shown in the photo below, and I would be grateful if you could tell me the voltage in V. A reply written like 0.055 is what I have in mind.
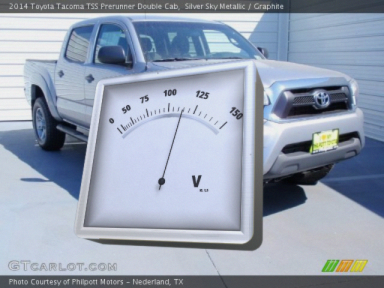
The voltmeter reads 115
